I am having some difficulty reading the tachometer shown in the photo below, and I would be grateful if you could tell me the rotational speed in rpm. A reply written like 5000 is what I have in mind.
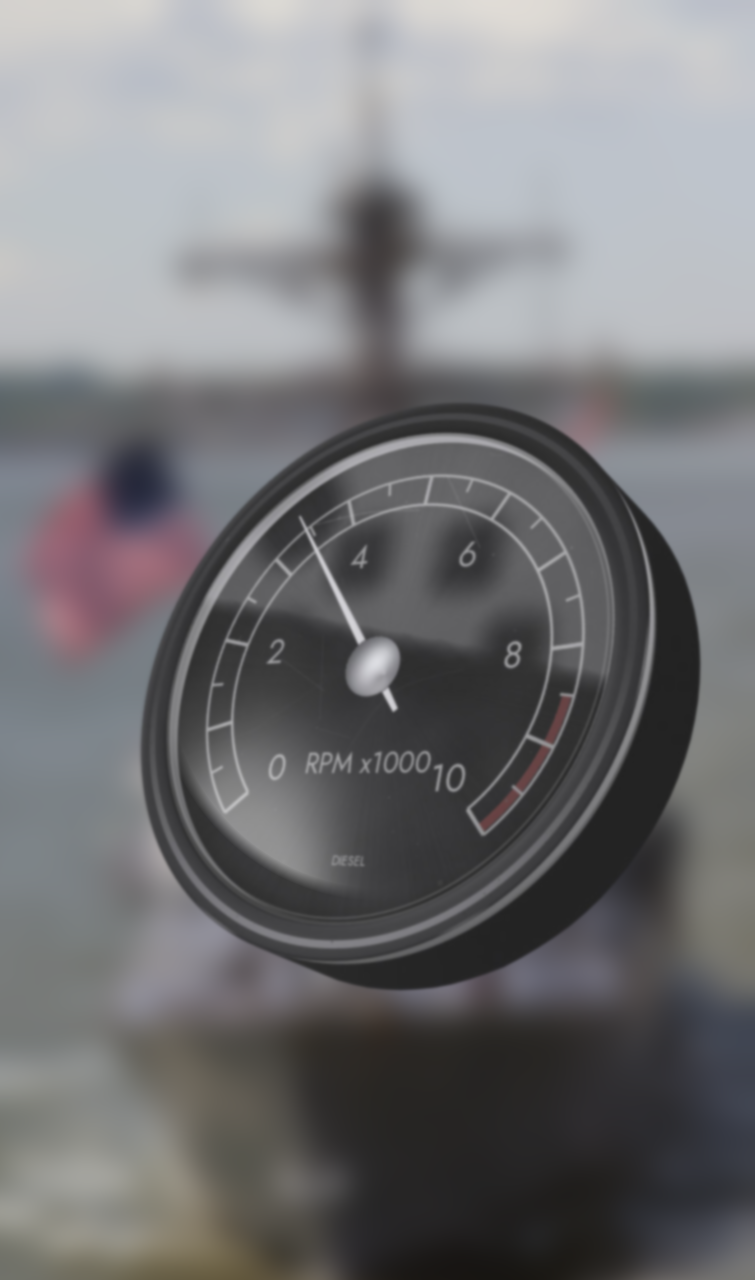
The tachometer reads 3500
